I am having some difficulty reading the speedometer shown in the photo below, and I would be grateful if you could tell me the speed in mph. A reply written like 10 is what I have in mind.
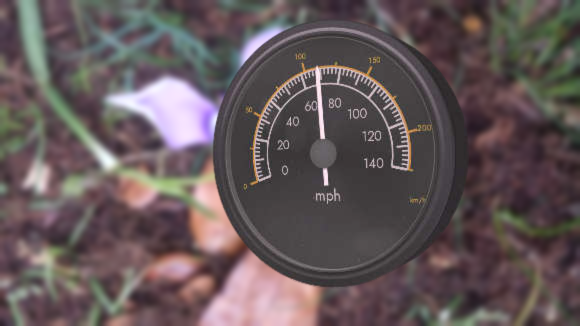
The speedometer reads 70
